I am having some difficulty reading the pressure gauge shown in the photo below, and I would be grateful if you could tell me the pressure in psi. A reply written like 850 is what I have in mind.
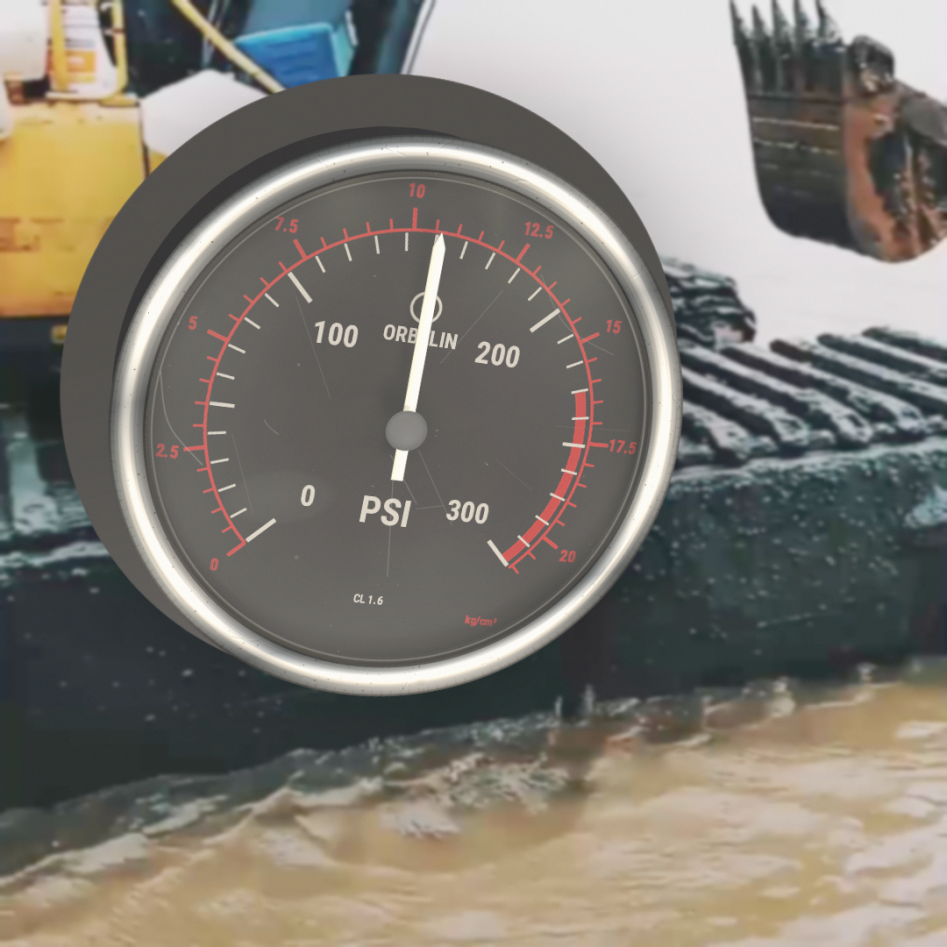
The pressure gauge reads 150
